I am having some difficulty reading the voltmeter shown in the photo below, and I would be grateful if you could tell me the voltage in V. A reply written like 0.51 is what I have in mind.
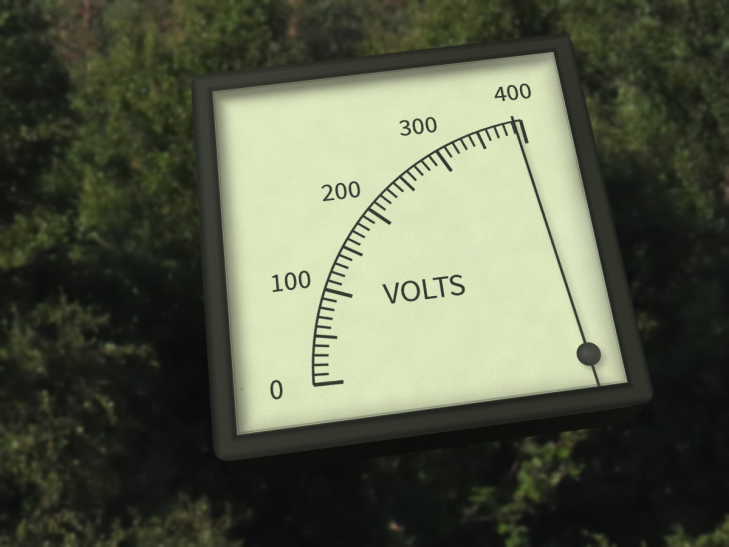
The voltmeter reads 390
